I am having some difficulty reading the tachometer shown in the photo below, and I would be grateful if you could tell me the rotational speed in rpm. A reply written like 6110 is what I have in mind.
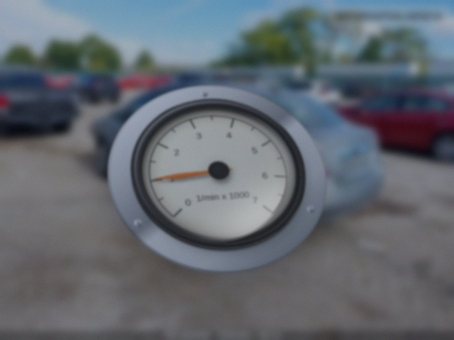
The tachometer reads 1000
